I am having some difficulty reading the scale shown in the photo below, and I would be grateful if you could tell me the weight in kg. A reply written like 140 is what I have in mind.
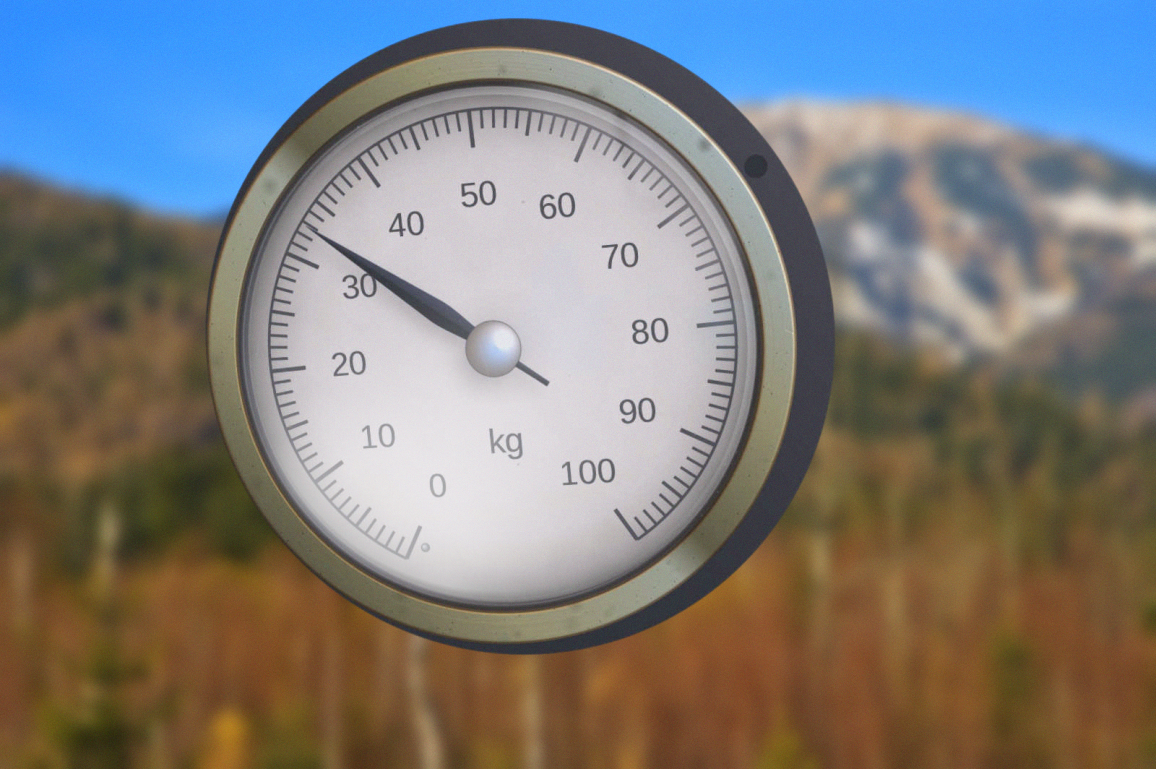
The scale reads 33
